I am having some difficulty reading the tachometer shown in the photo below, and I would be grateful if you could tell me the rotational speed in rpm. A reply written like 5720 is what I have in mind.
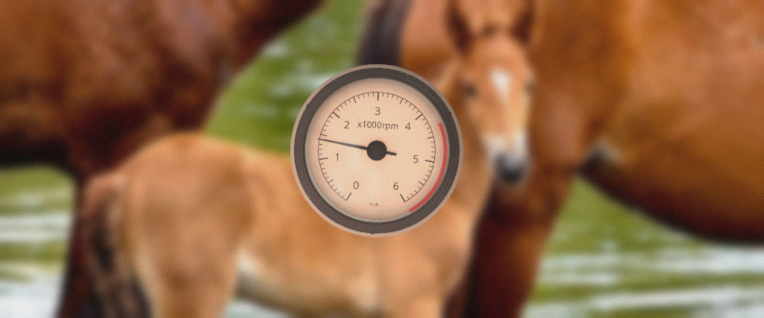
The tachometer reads 1400
